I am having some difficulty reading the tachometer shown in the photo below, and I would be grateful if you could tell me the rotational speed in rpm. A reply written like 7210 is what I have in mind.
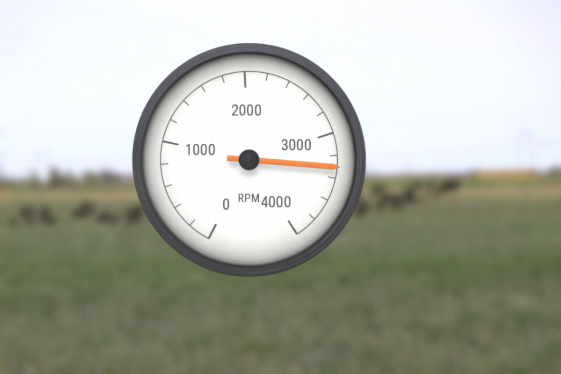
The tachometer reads 3300
